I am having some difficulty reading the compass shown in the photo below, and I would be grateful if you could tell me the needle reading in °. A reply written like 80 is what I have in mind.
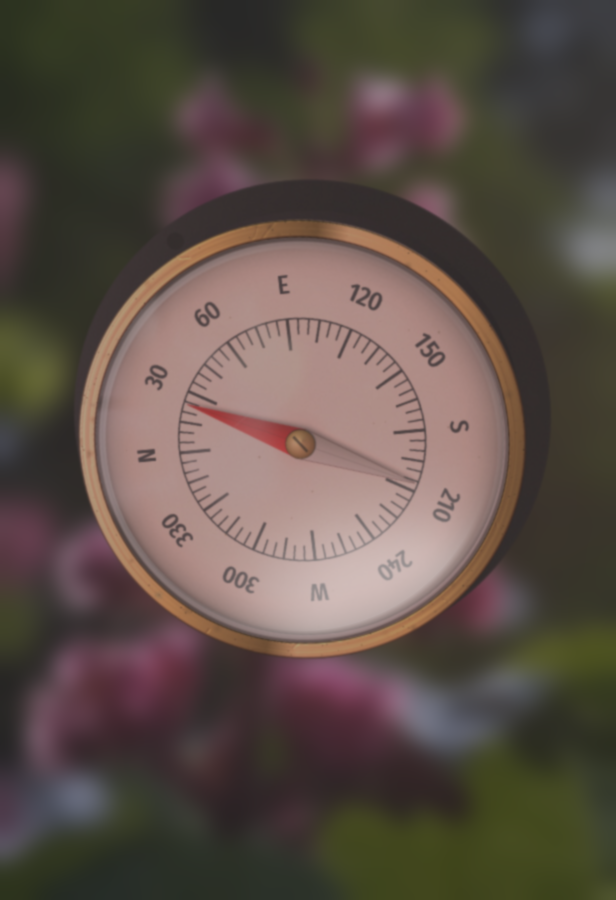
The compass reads 25
